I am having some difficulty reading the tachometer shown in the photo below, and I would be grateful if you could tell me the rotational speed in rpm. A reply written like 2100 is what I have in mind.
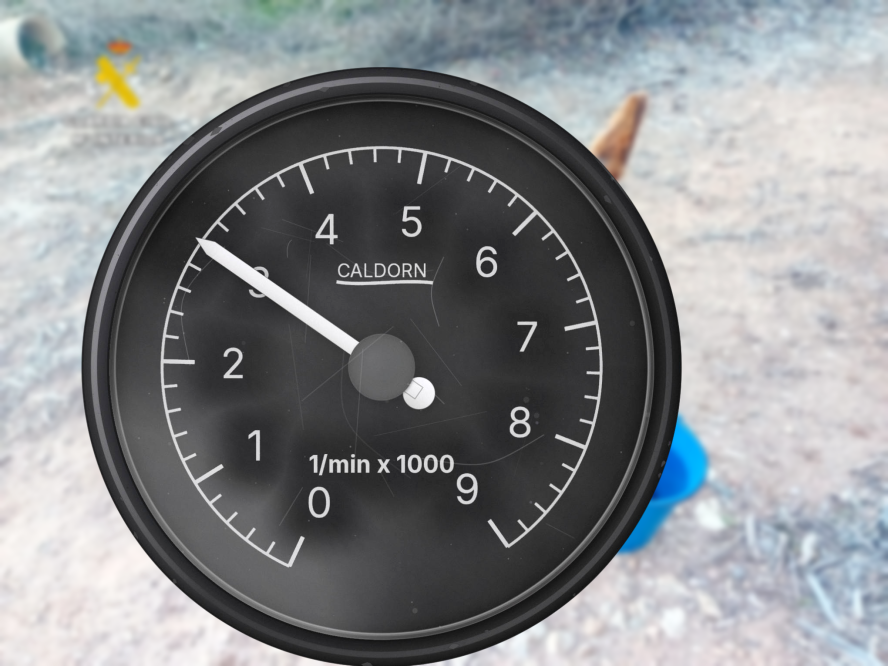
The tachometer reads 3000
